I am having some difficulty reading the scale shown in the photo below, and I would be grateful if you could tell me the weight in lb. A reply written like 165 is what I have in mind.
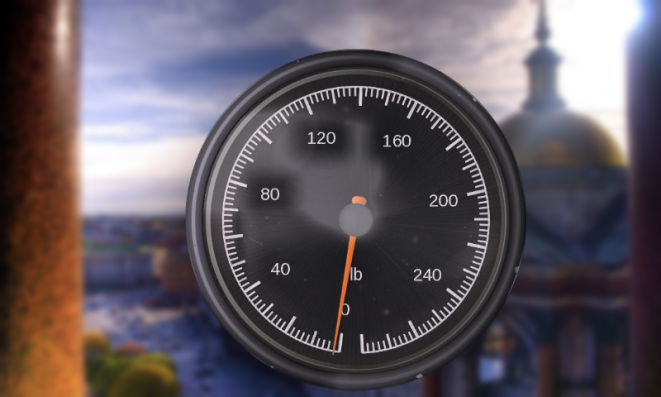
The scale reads 2
